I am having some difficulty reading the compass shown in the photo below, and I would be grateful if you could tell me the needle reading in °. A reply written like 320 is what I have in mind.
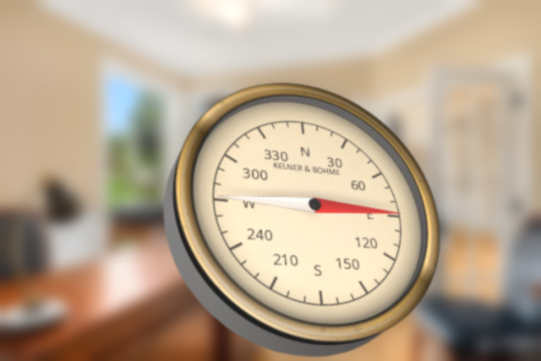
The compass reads 90
